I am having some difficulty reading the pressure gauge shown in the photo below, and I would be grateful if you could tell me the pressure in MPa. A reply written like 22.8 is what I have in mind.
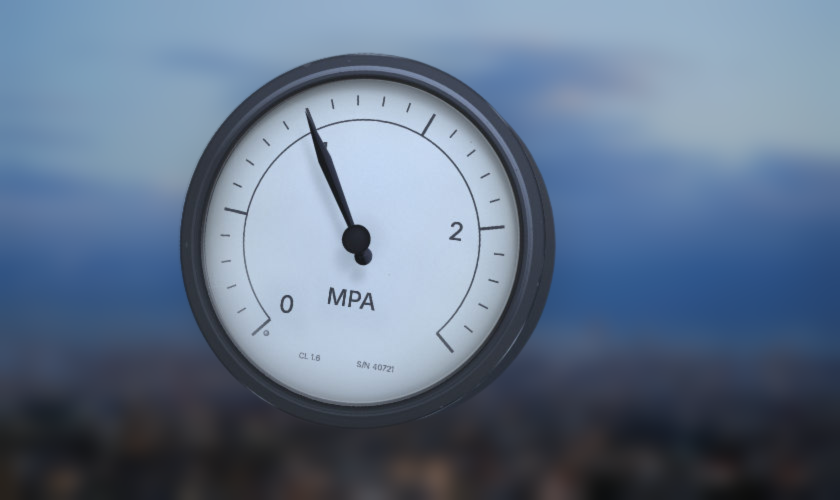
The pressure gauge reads 1
